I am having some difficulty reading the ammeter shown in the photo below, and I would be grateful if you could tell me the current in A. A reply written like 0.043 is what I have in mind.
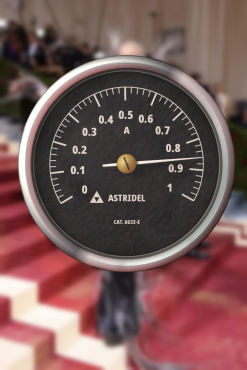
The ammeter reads 0.86
